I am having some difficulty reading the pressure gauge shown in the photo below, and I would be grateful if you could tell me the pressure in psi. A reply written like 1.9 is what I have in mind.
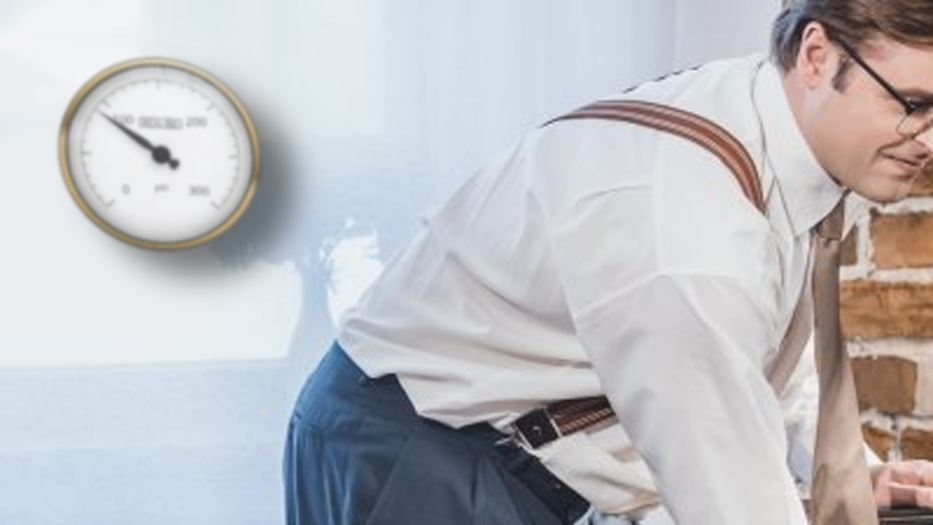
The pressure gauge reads 90
